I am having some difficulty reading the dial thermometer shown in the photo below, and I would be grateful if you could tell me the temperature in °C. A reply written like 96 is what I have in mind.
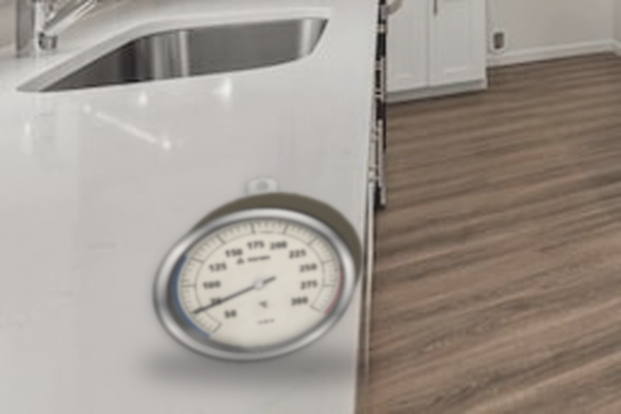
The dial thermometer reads 75
